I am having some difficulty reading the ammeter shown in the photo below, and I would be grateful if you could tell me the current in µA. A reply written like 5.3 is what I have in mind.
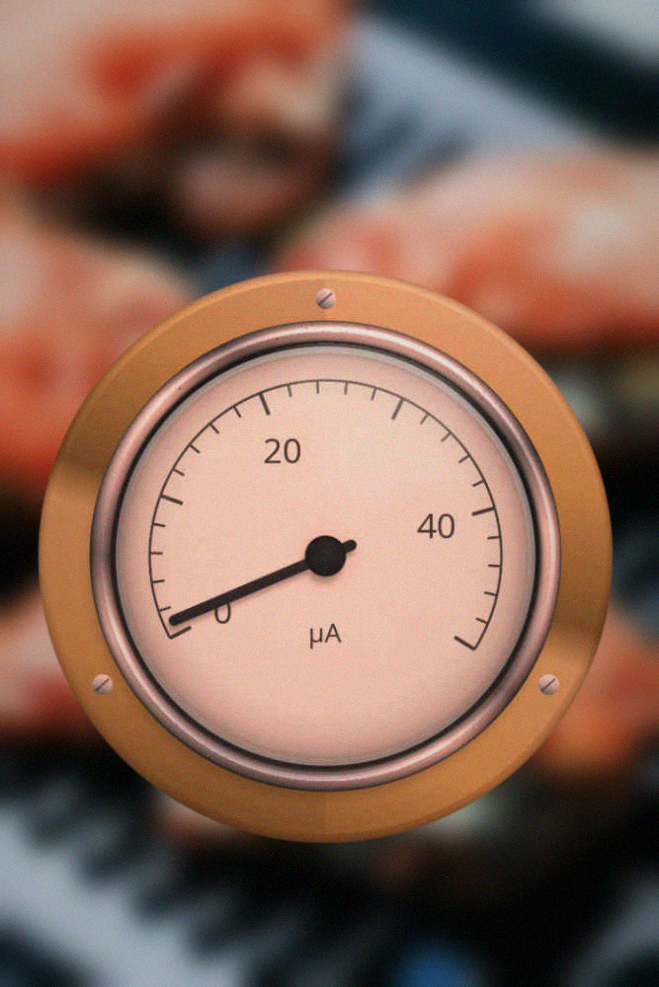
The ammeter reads 1
